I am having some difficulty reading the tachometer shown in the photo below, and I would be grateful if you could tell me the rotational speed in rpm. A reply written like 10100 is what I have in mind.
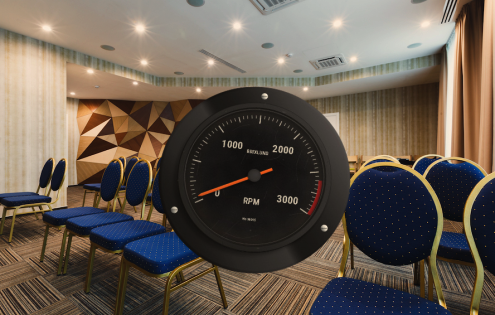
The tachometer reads 50
